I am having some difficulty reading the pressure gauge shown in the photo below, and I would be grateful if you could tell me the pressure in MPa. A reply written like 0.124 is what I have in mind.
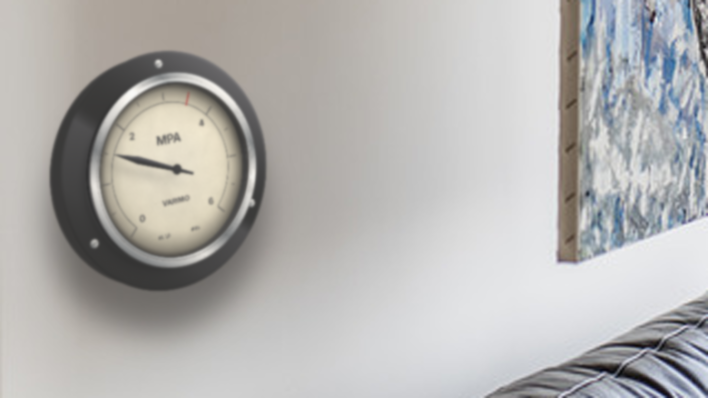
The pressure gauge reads 1.5
